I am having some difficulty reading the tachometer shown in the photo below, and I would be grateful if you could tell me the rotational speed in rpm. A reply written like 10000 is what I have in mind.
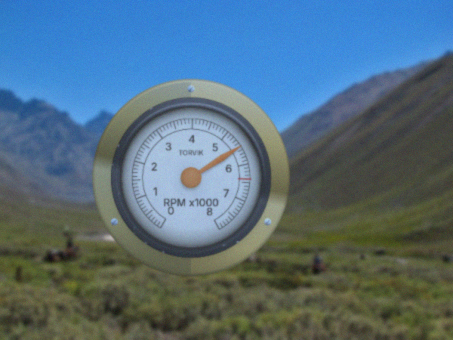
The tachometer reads 5500
